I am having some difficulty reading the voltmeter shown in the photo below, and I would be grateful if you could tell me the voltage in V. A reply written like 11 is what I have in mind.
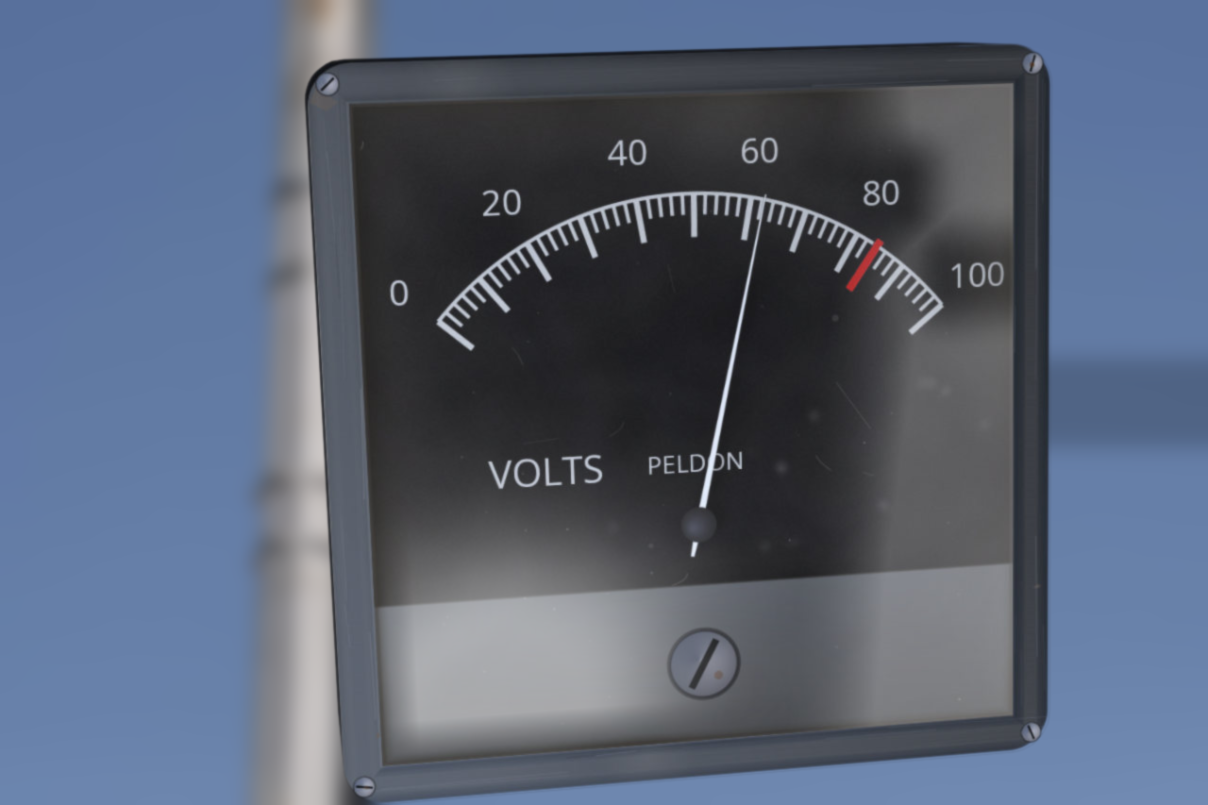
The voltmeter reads 62
